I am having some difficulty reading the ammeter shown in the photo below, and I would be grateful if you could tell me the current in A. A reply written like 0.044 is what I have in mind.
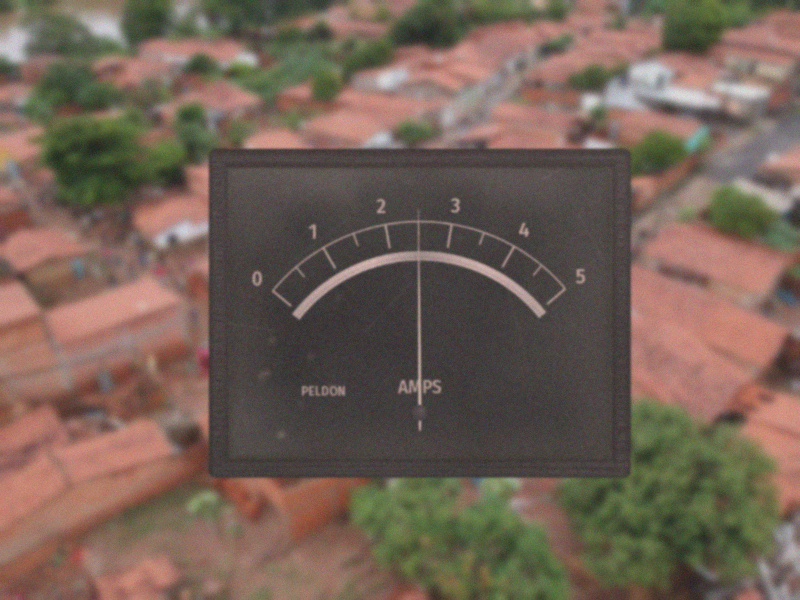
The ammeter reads 2.5
